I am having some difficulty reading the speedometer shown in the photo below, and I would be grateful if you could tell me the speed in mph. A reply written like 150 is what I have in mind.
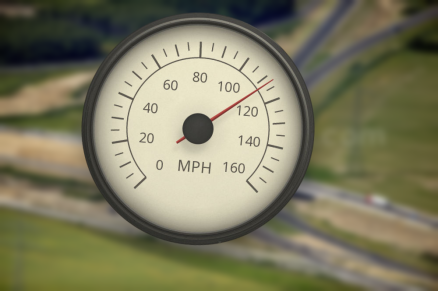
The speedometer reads 112.5
